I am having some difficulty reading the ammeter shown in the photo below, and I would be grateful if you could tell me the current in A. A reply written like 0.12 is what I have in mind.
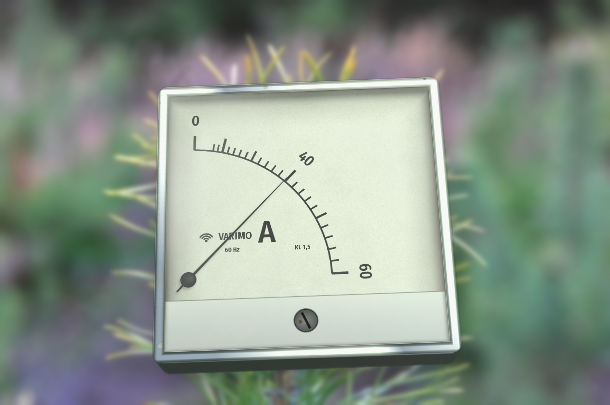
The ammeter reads 40
